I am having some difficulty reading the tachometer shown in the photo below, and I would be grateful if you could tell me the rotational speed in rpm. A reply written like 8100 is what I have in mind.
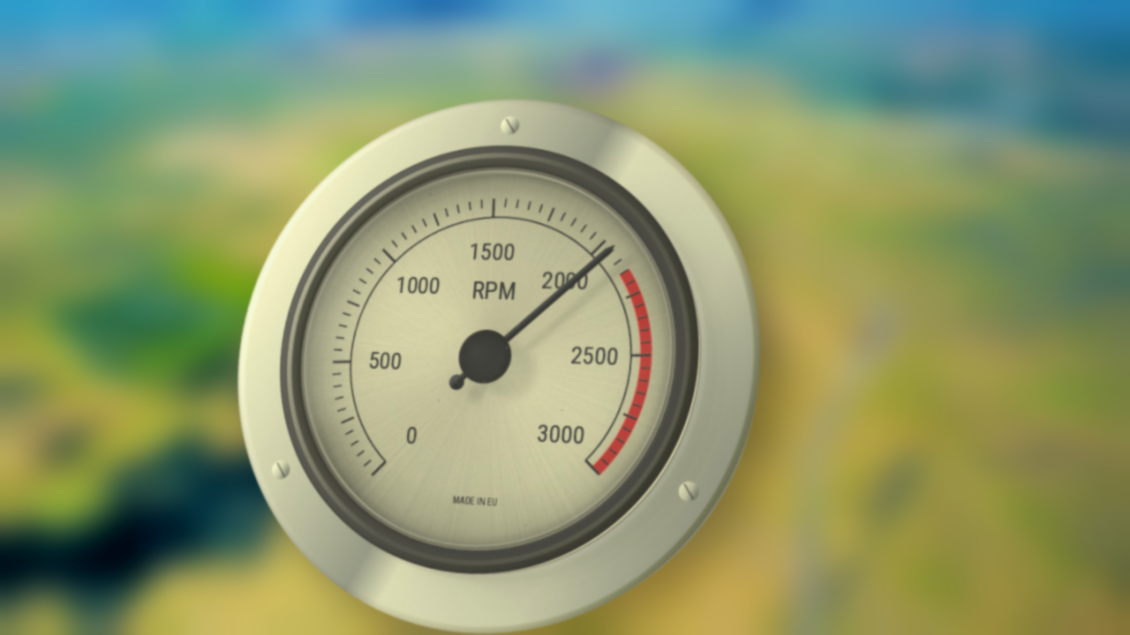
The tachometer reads 2050
